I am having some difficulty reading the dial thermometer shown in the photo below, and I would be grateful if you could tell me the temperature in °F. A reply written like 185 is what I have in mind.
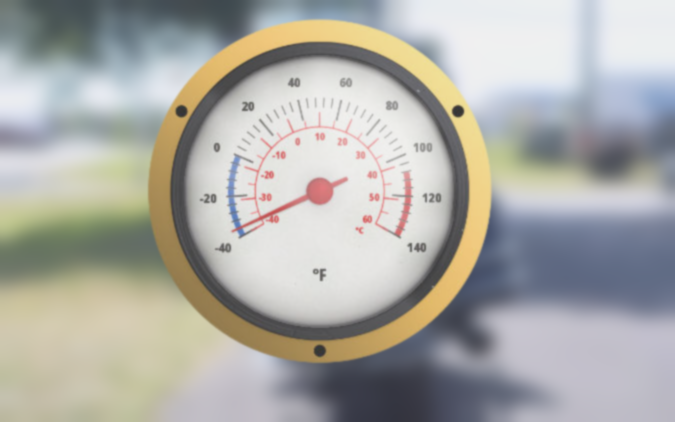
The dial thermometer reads -36
